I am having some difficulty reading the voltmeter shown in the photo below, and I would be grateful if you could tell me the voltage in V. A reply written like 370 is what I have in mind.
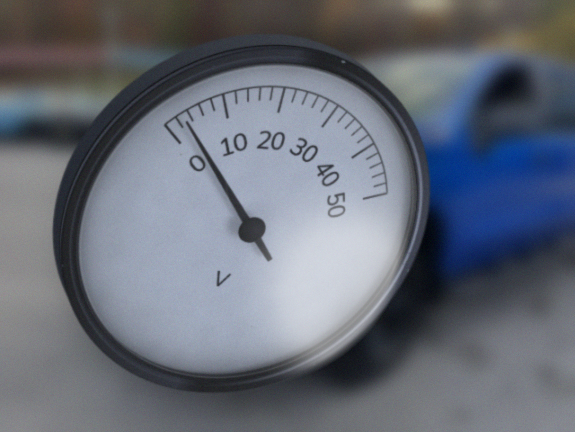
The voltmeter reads 3
